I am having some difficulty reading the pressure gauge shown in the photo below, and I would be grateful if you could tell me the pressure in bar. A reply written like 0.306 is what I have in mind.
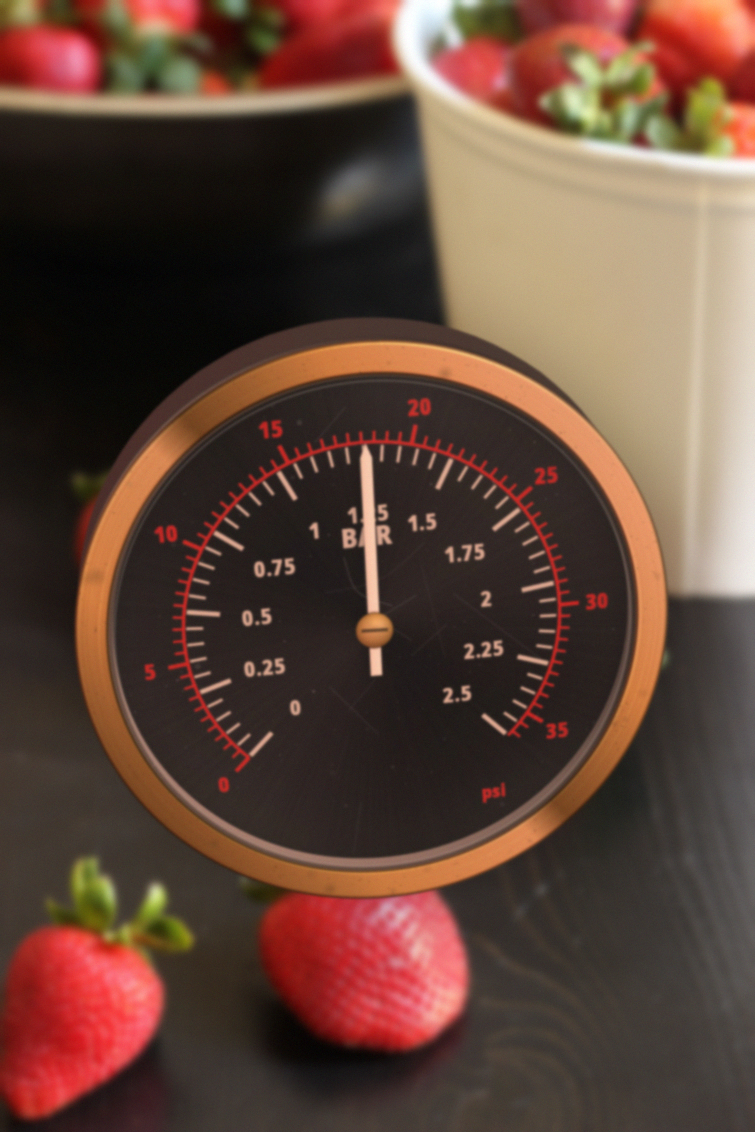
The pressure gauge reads 1.25
